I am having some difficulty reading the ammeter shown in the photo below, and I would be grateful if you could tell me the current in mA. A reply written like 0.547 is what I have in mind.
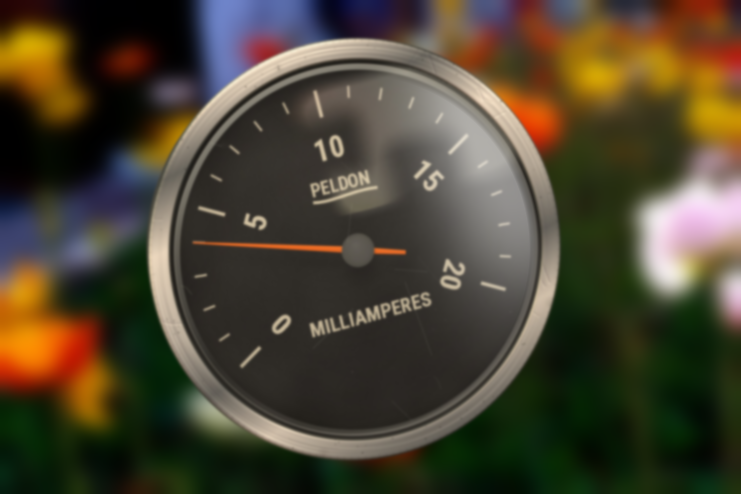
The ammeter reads 4
